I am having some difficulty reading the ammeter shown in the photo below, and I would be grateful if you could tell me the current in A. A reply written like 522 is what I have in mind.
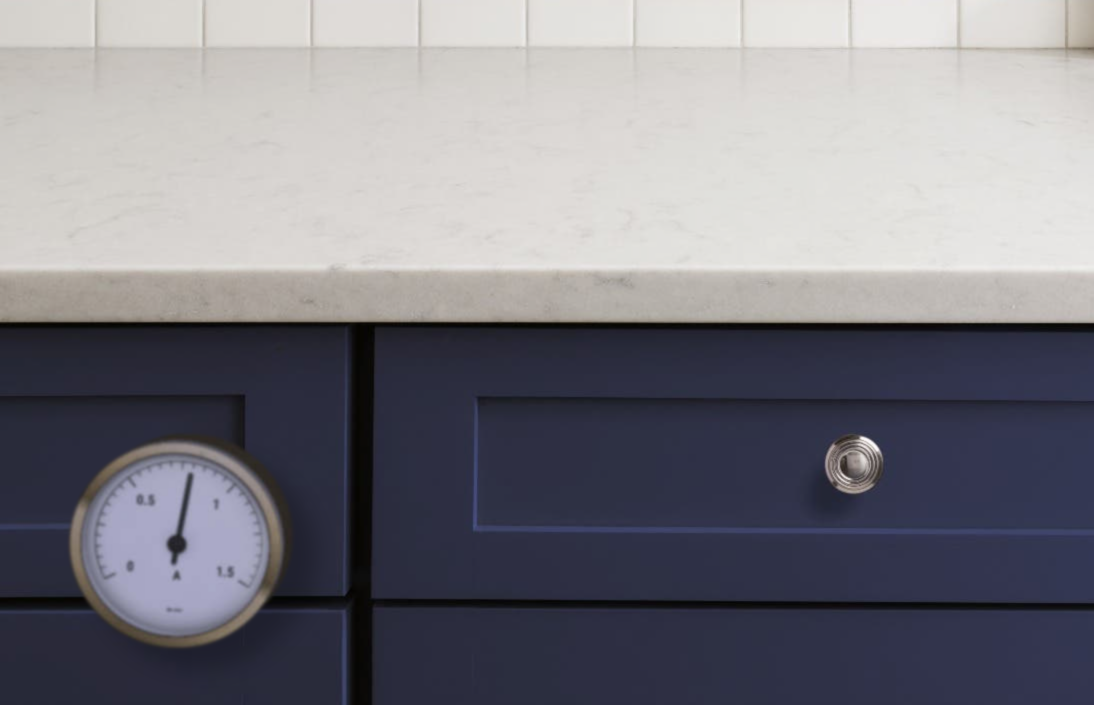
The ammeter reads 0.8
